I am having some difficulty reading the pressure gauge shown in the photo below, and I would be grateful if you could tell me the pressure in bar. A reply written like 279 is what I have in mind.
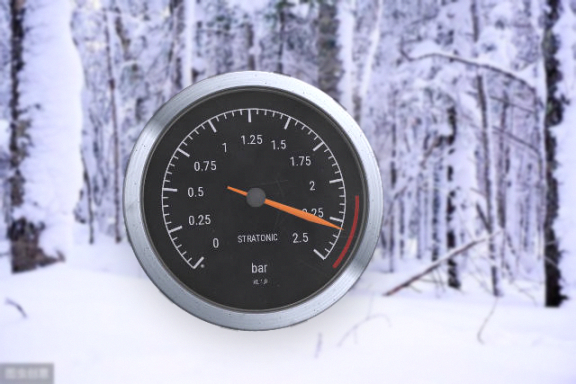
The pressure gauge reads 2.3
